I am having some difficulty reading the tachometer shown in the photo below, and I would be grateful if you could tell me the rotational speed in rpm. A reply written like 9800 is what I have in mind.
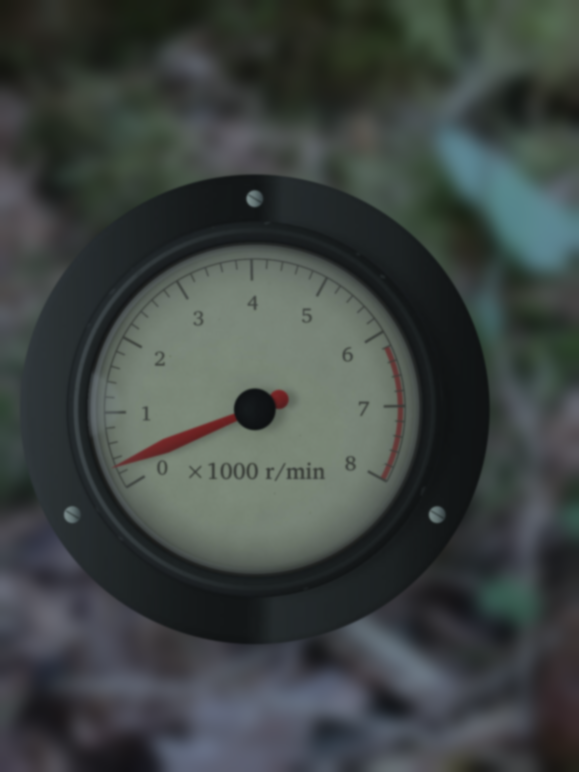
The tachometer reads 300
